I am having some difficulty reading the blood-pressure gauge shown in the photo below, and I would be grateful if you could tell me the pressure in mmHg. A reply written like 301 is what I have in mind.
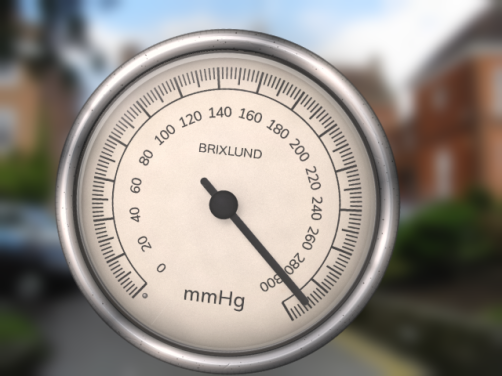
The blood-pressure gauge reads 290
